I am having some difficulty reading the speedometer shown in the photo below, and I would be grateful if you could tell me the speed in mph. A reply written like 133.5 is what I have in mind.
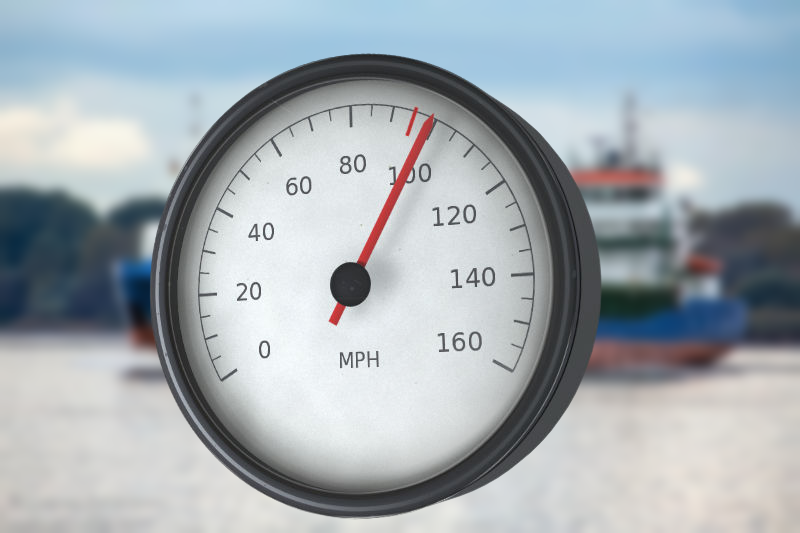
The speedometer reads 100
